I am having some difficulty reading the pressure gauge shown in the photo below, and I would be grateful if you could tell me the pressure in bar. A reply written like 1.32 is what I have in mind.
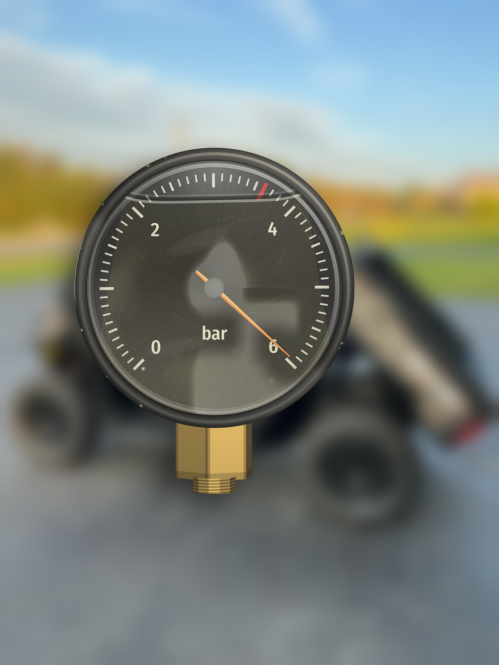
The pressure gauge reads 5.95
